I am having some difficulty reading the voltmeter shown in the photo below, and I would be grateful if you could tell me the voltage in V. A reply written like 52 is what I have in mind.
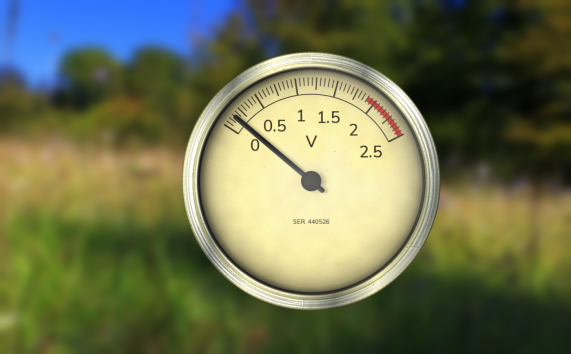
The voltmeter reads 0.15
